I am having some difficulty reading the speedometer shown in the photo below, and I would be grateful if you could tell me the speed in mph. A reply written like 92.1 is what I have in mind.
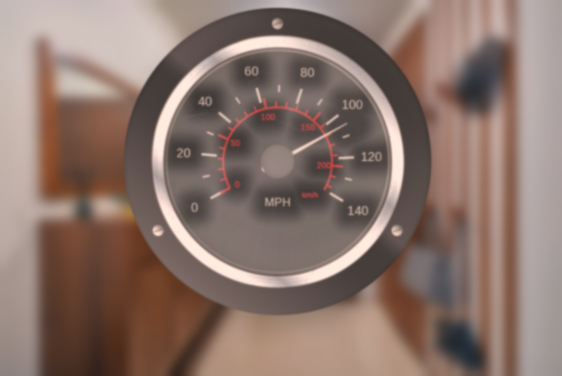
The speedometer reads 105
